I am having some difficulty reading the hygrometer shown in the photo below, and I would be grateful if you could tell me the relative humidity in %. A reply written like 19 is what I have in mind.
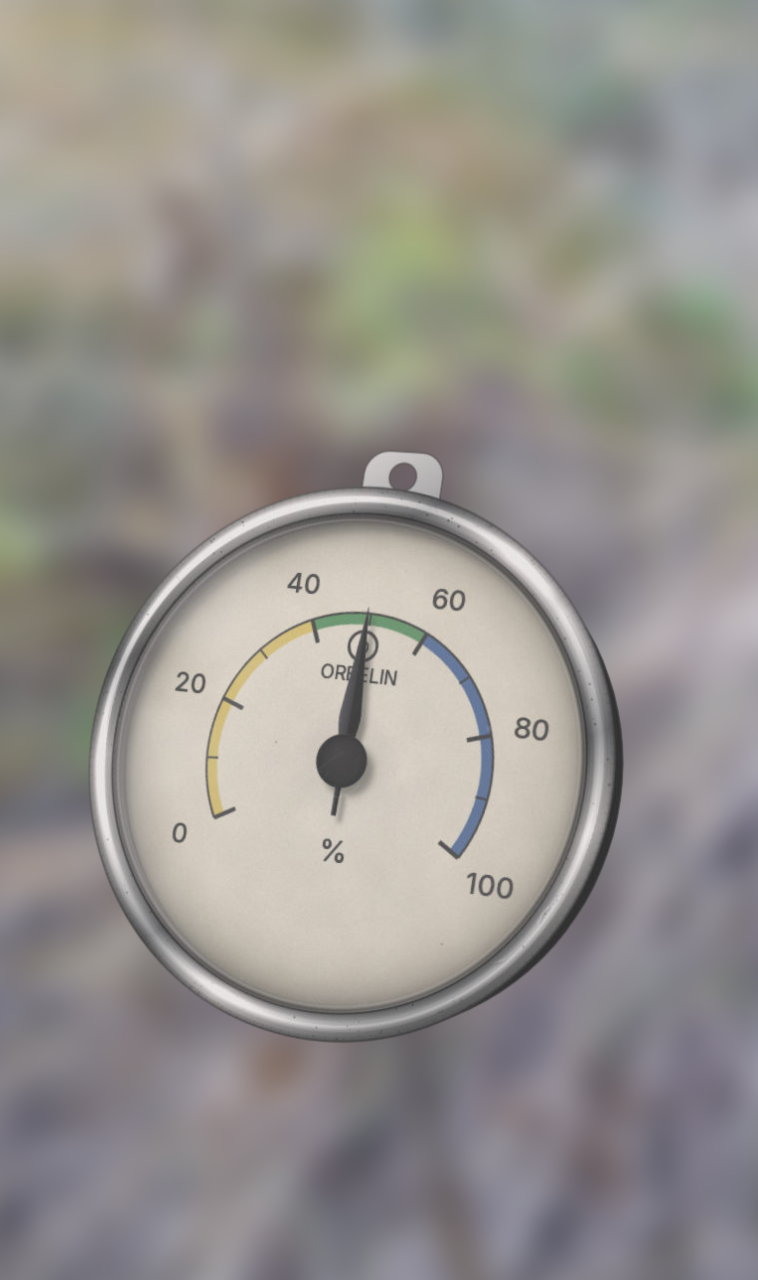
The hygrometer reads 50
